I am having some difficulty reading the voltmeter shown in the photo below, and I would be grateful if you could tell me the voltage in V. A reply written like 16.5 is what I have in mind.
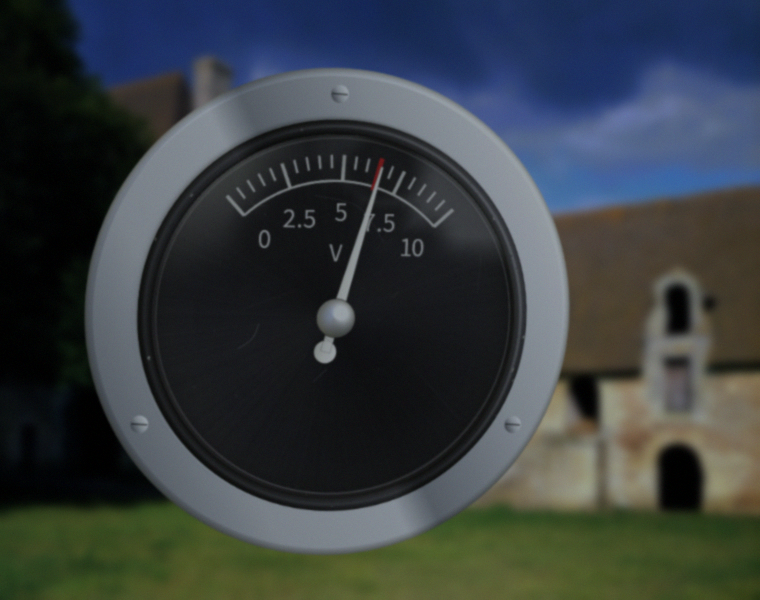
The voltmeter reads 6.5
